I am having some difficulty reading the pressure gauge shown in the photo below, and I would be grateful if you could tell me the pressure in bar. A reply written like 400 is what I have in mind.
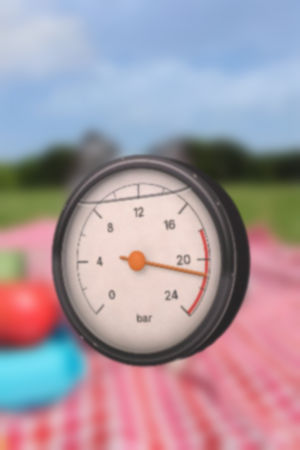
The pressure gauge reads 21
